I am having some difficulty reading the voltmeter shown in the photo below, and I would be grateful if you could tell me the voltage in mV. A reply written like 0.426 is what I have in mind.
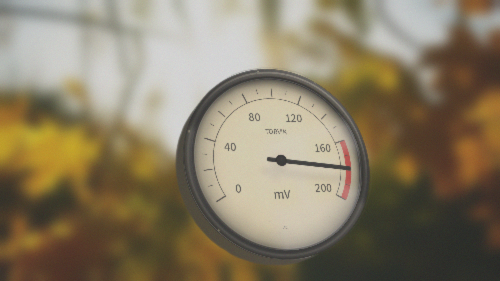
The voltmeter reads 180
